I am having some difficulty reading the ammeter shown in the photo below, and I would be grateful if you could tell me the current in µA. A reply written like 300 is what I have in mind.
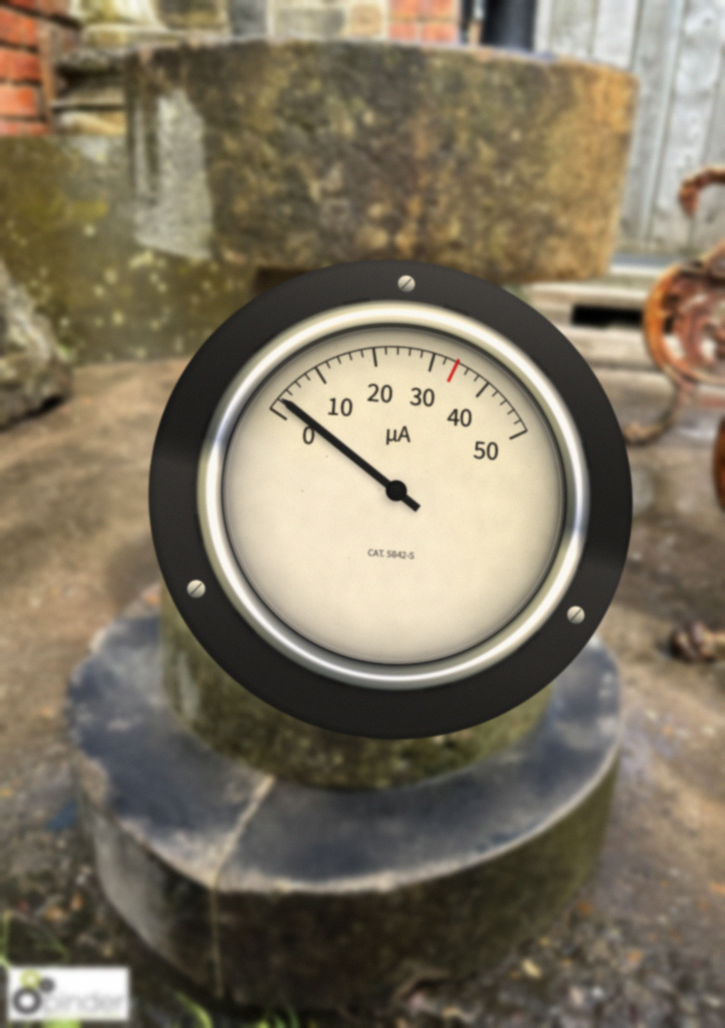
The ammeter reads 2
